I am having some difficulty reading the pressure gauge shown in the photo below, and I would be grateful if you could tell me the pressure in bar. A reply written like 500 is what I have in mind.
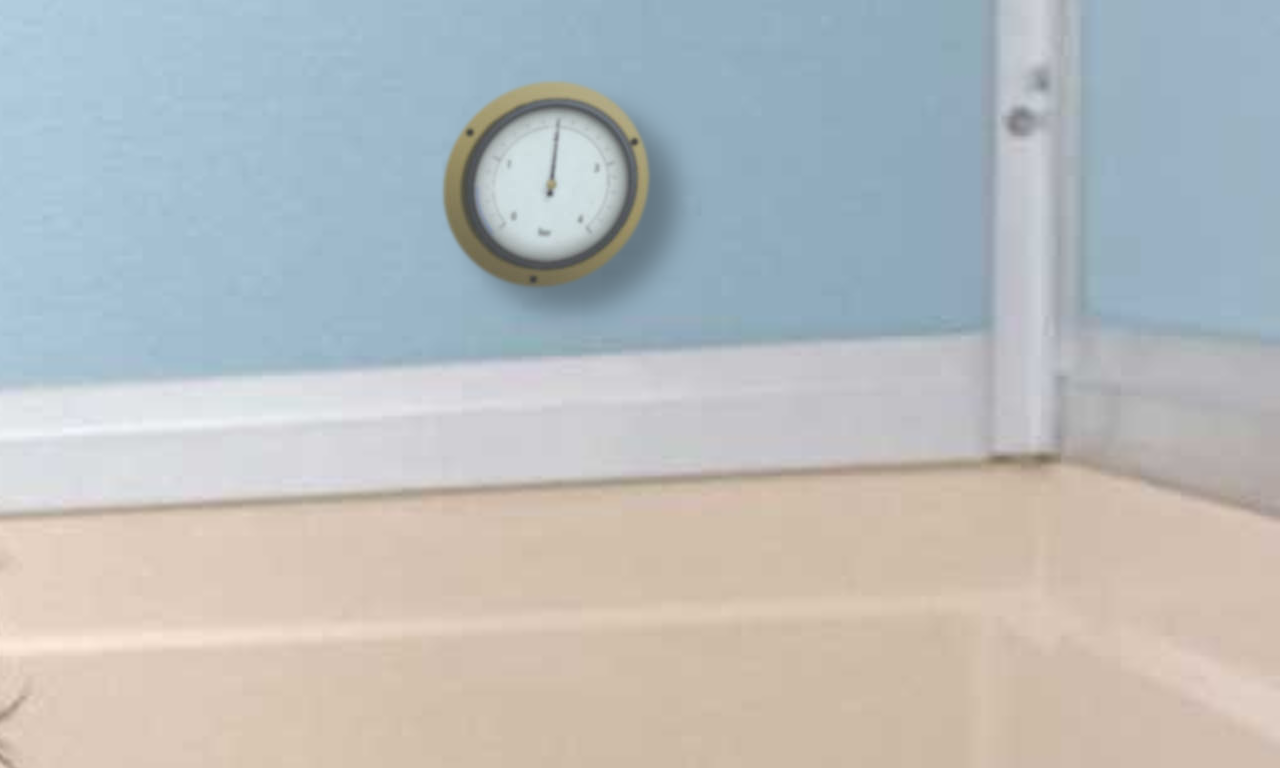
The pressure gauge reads 2
